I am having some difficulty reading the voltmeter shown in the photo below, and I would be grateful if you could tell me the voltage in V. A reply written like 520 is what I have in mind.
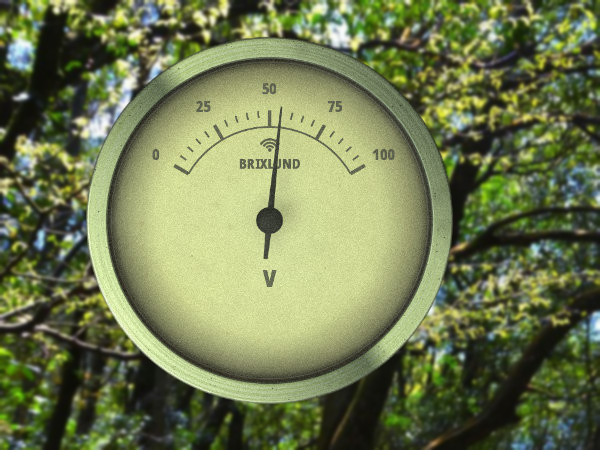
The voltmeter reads 55
